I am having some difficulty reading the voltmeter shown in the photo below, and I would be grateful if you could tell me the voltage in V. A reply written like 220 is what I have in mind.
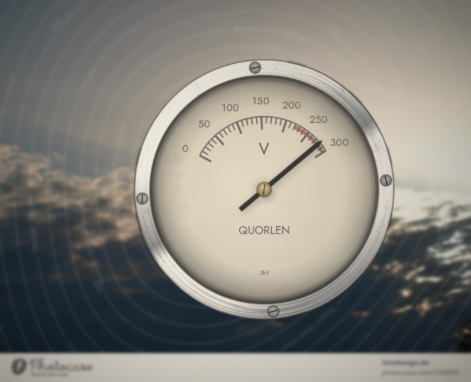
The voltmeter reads 280
